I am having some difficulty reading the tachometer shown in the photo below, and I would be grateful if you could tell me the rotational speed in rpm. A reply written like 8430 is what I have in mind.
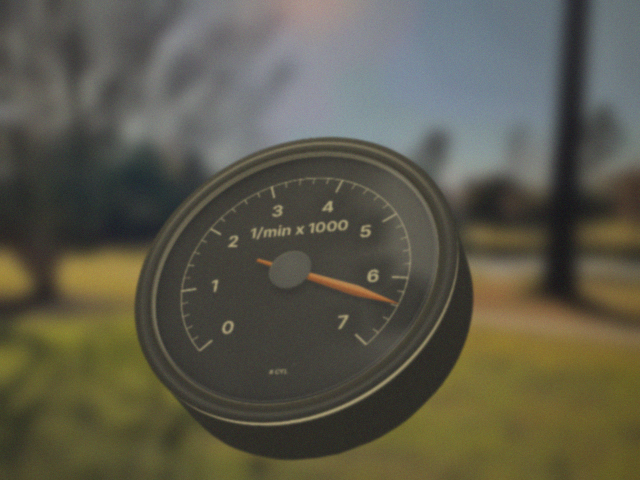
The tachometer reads 6400
